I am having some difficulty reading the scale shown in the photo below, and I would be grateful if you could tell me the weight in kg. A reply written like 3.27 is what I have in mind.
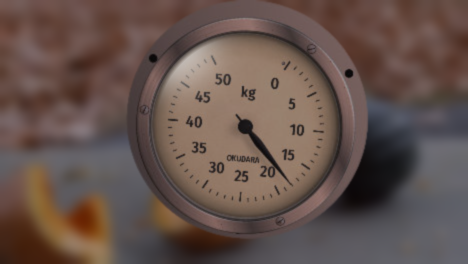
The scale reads 18
